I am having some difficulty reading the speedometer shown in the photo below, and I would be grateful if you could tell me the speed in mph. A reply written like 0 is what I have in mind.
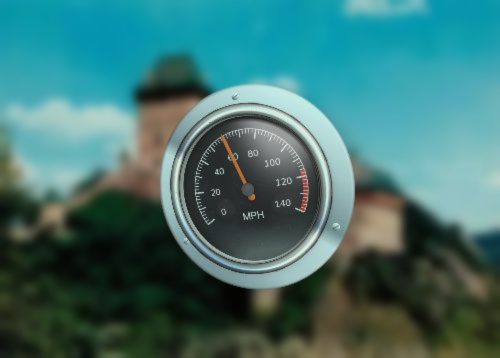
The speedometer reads 60
